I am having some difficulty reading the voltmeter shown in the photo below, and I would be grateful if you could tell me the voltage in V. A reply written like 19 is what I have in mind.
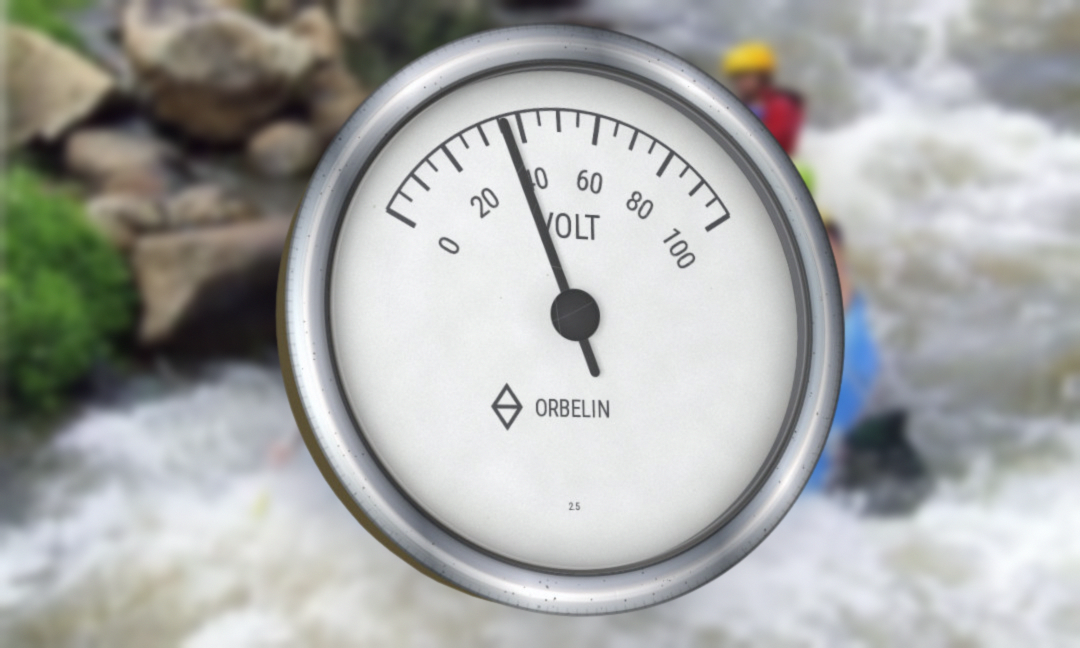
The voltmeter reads 35
